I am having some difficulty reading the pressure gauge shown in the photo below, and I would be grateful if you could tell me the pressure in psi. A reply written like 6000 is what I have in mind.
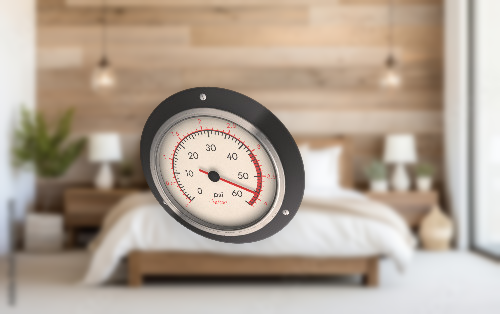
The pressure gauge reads 55
